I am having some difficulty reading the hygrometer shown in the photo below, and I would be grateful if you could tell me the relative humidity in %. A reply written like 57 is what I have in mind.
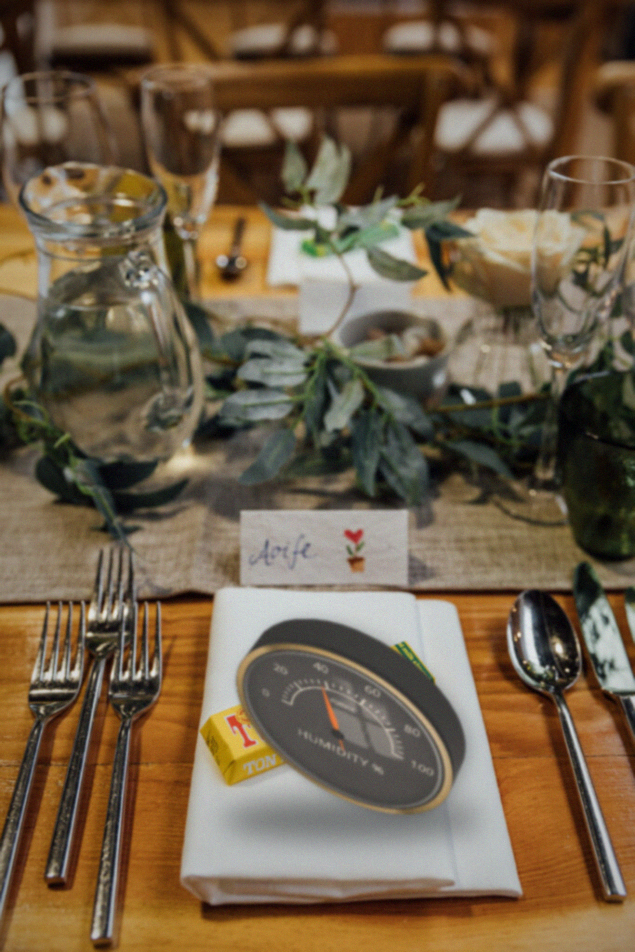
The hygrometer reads 40
